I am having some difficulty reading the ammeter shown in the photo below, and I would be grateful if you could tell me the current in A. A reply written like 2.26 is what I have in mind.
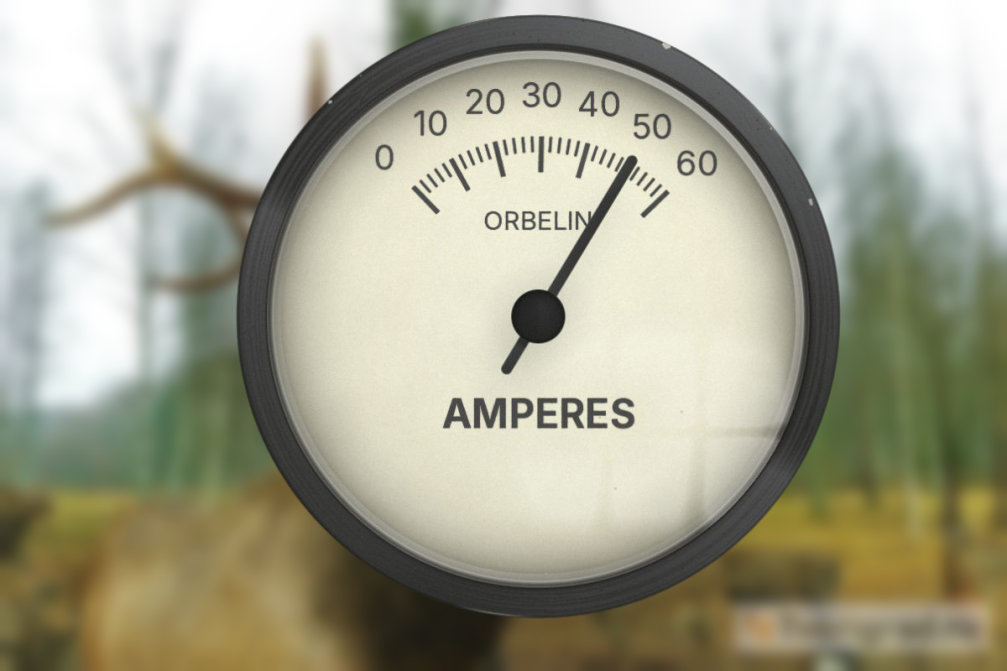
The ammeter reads 50
